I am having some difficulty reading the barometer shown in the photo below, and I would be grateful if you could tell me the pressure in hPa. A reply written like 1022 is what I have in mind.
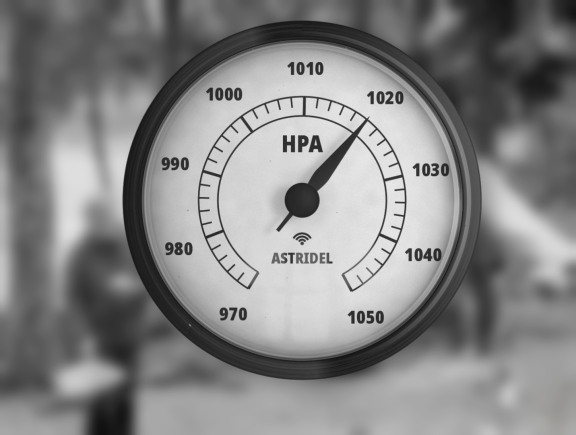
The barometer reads 1020
